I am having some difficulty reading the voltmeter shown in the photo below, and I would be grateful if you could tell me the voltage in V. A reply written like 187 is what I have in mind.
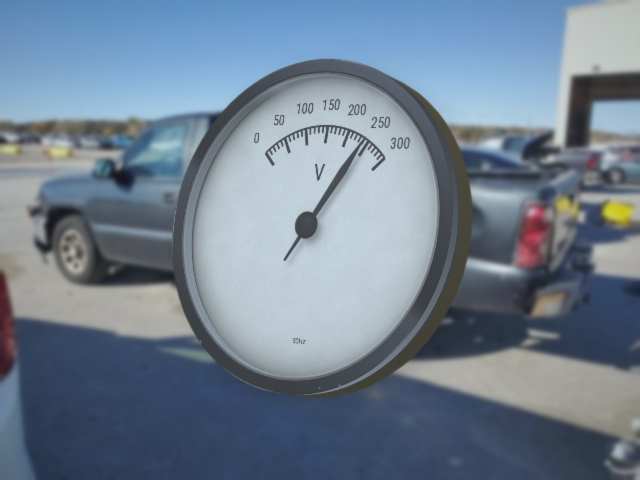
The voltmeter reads 250
